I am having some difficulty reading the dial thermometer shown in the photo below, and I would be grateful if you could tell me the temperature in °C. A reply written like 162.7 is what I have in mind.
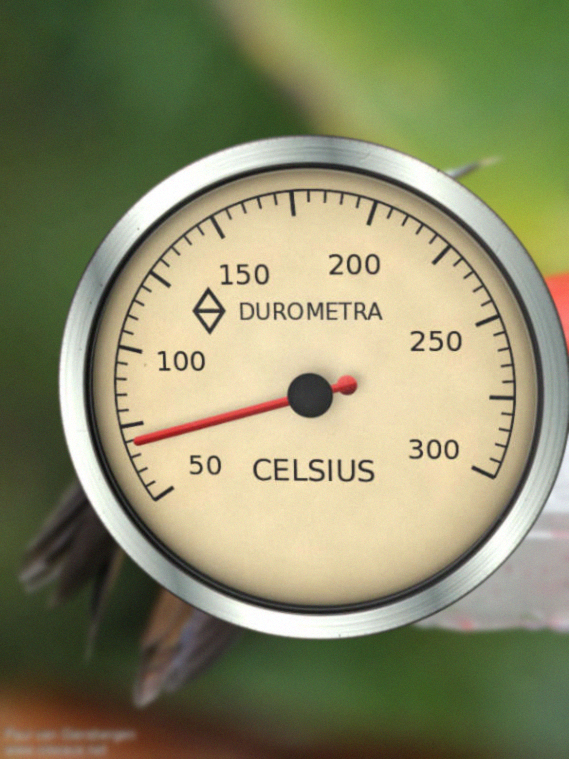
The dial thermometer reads 70
